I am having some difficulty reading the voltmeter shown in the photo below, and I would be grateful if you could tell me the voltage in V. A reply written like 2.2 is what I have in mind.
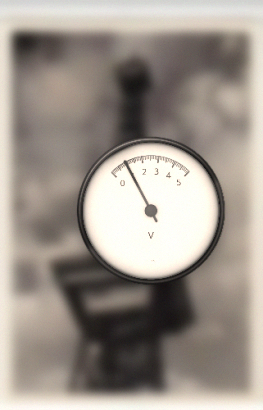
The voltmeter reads 1
